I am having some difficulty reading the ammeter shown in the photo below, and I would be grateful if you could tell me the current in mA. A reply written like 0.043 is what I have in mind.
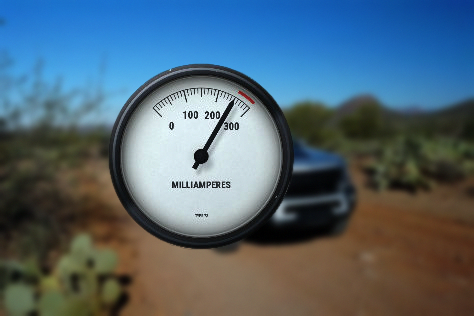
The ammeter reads 250
